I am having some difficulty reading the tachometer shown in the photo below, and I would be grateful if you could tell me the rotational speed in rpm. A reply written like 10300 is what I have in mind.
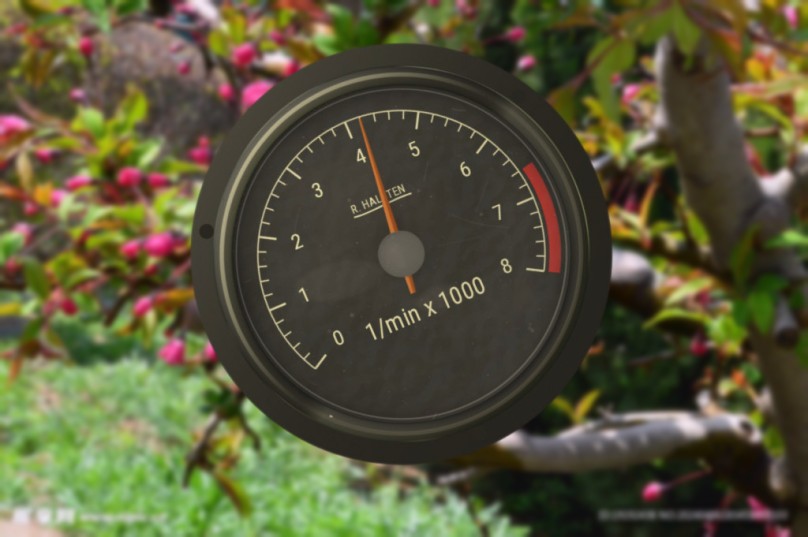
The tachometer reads 4200
